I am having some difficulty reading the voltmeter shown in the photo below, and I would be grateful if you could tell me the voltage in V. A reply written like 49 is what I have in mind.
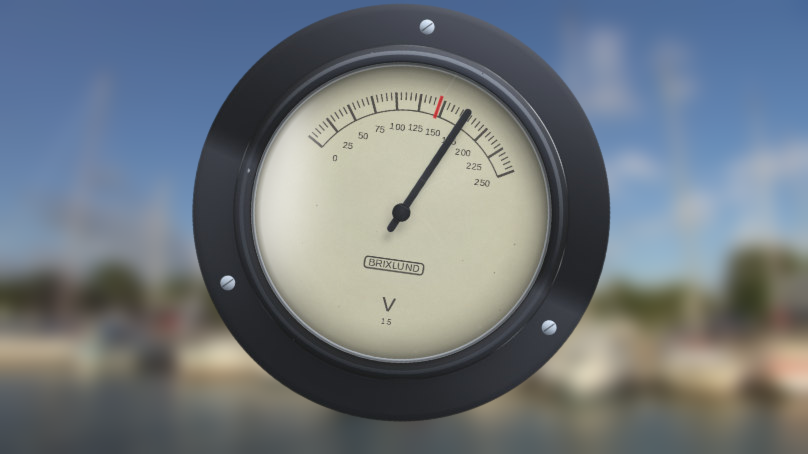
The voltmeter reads 175
